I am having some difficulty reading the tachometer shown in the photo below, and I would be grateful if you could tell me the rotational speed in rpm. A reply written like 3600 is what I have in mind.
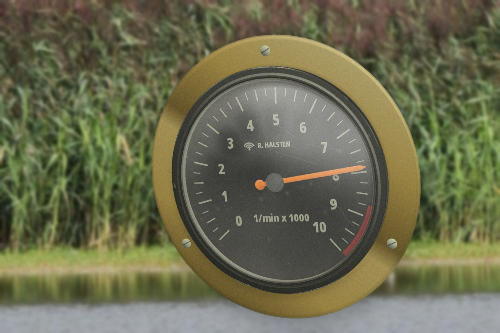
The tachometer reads 7875
